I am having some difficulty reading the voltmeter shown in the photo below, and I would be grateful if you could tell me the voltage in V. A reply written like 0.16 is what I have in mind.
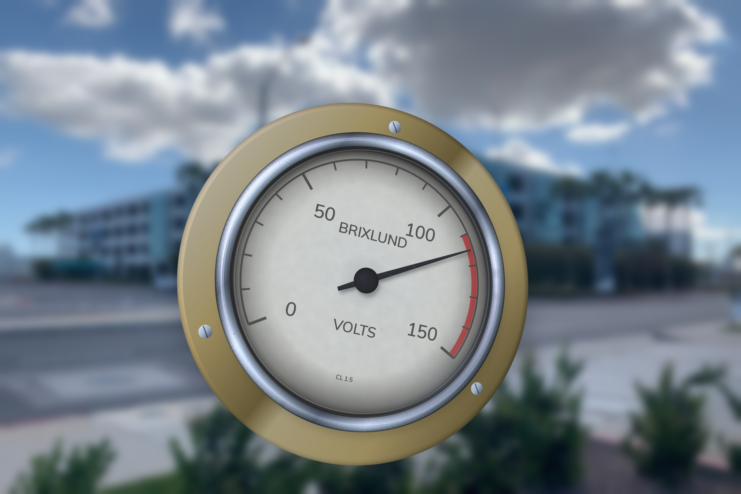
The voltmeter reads 115
